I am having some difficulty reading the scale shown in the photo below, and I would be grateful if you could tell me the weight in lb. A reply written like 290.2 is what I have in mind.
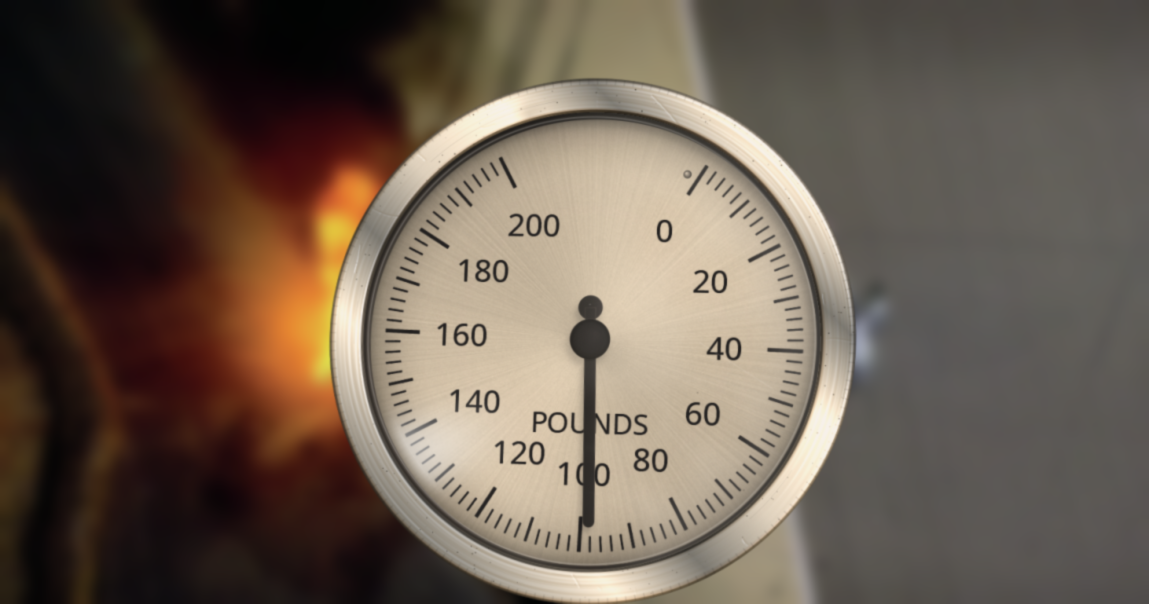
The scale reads 98
